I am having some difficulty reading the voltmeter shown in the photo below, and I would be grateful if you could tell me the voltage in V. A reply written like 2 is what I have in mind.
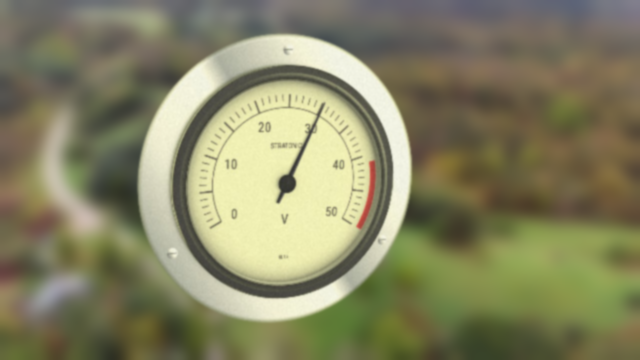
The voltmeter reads 30
